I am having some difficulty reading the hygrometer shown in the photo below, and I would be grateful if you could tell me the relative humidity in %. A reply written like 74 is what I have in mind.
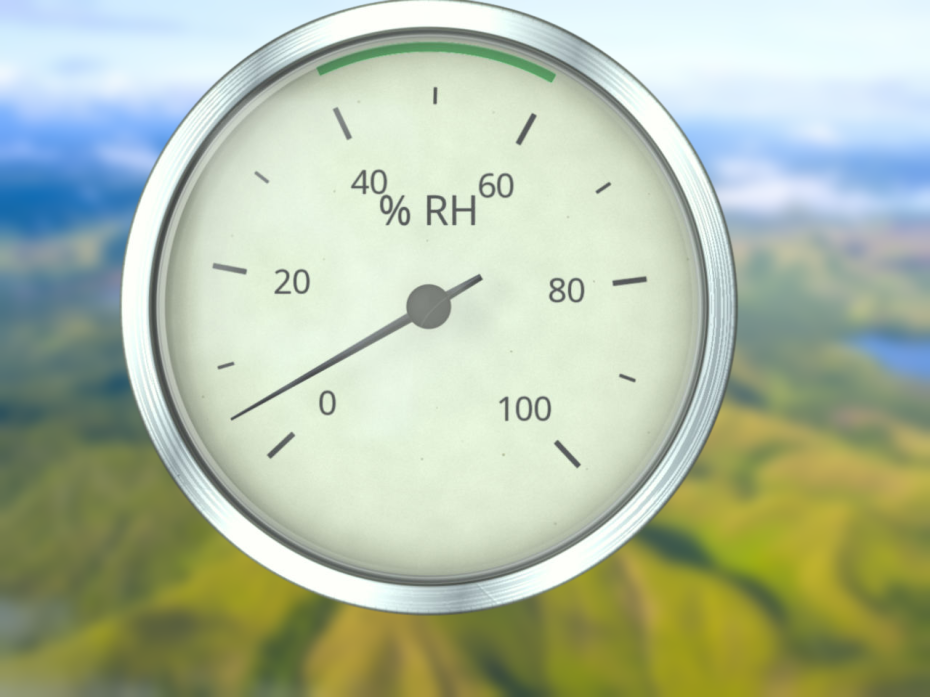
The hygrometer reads 5
